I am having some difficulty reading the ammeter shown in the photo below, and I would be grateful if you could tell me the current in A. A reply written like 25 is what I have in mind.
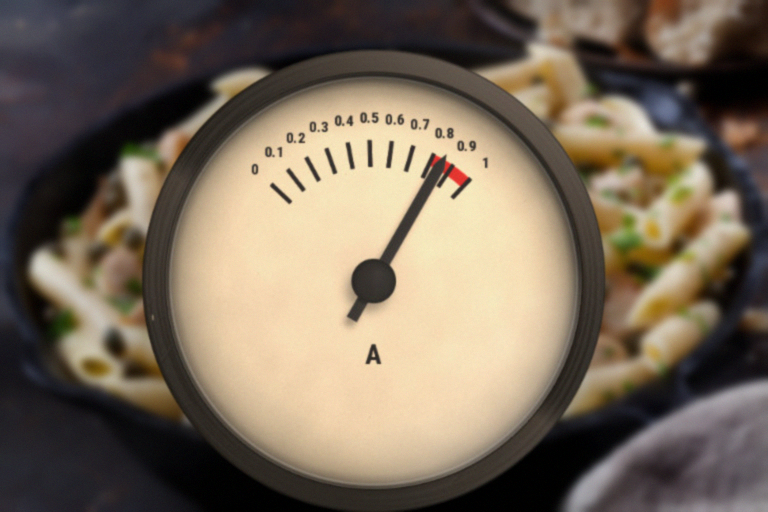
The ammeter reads 0.85
